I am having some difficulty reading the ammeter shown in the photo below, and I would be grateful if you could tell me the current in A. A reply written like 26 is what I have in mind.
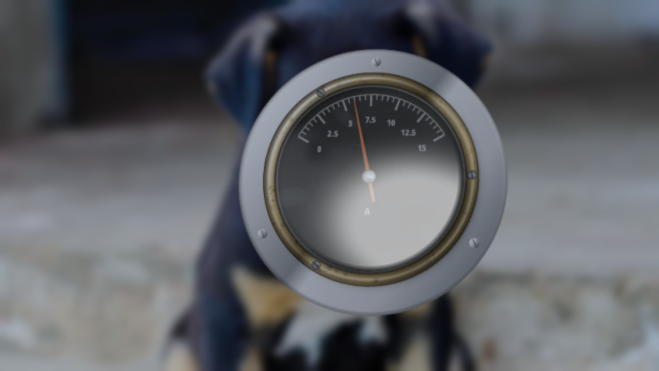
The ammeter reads 6
